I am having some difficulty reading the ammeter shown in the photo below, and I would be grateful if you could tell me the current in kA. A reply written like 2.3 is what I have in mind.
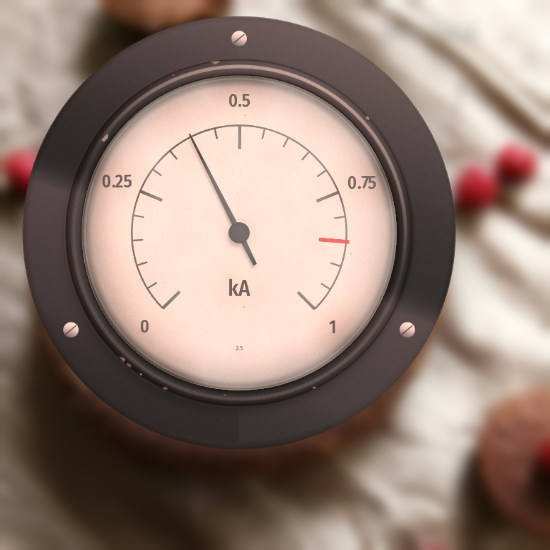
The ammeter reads 0.4
